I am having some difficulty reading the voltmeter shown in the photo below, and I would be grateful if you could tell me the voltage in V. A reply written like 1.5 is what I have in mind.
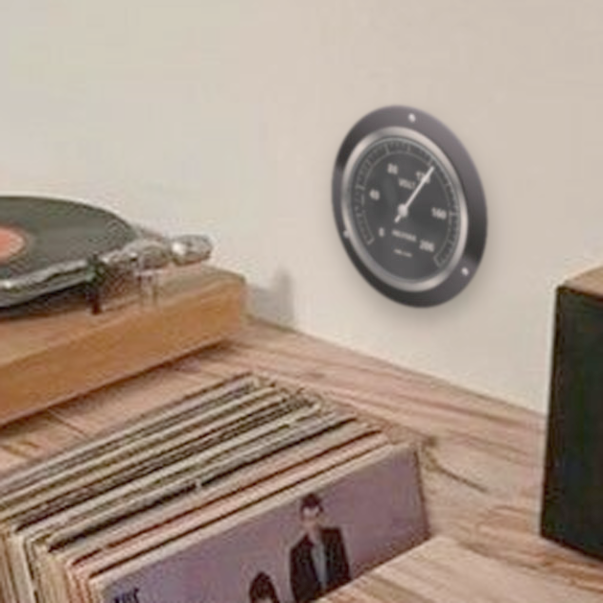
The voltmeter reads 125
